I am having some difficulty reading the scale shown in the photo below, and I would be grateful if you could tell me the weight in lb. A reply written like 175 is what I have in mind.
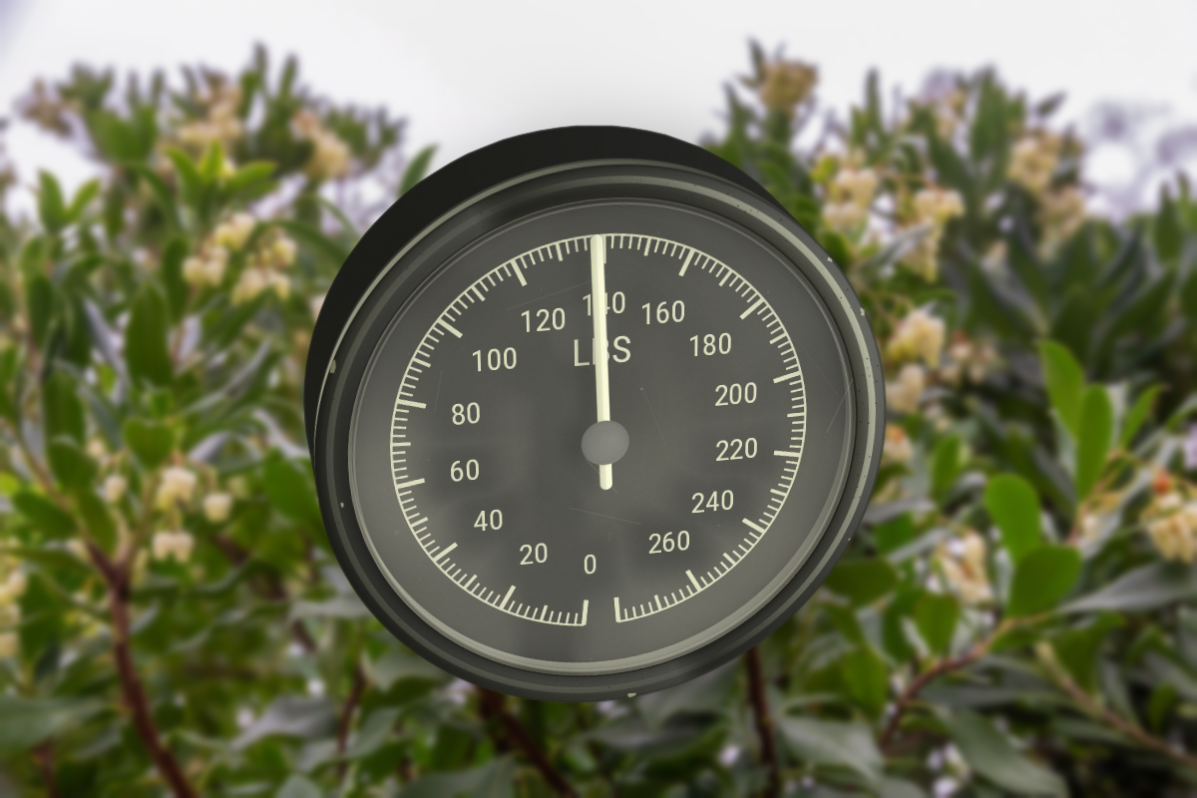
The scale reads 138
